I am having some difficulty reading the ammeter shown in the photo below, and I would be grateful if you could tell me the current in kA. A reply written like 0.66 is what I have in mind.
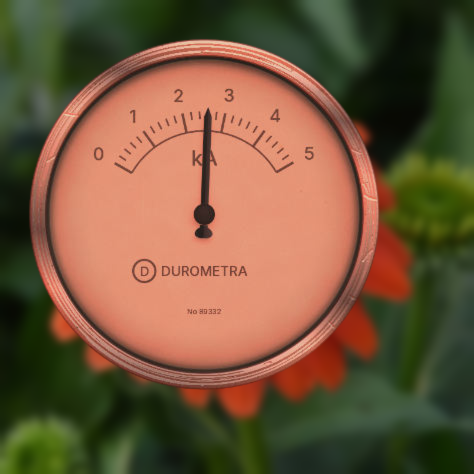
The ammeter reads 2.6
